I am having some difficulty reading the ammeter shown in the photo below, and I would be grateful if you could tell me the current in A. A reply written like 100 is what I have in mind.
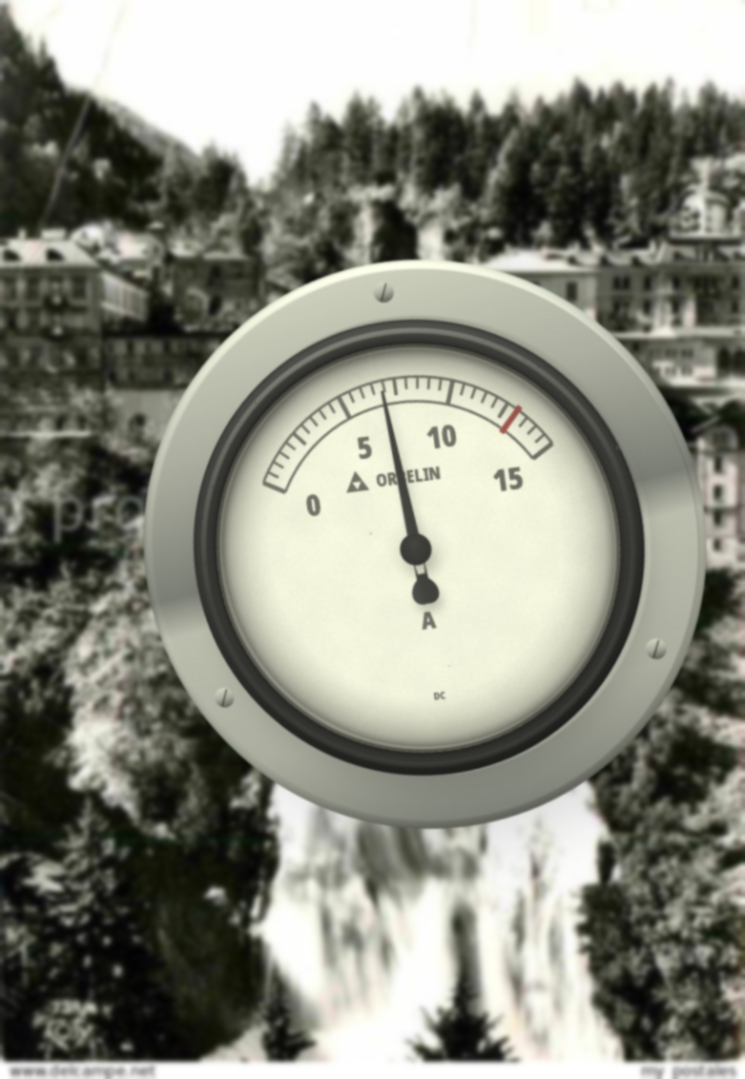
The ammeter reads 7
